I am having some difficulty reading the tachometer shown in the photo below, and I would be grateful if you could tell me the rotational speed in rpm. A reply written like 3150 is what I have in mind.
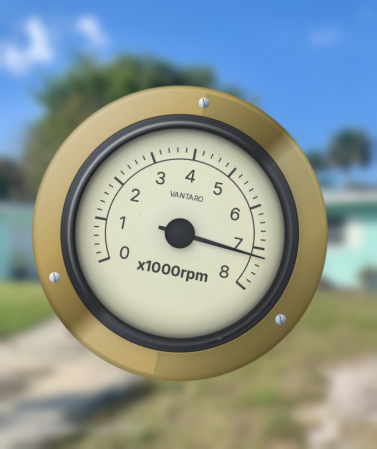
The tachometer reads 7200
